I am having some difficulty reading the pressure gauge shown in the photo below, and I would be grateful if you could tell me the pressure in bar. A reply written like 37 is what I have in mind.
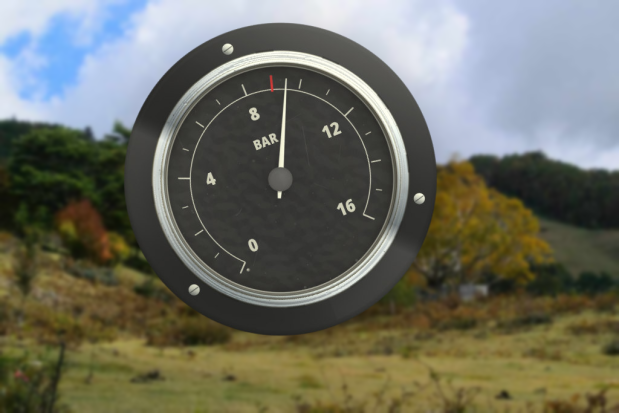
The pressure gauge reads 9.5
